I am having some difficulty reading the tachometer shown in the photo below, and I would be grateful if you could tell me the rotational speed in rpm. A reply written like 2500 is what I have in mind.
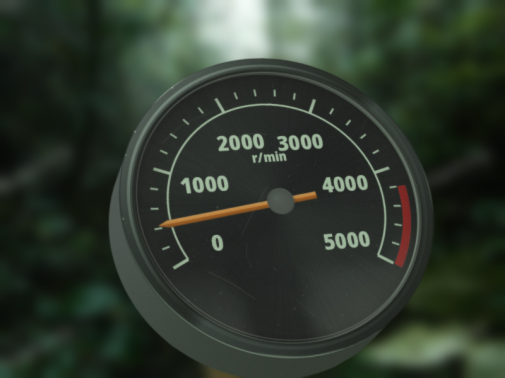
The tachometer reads 400
